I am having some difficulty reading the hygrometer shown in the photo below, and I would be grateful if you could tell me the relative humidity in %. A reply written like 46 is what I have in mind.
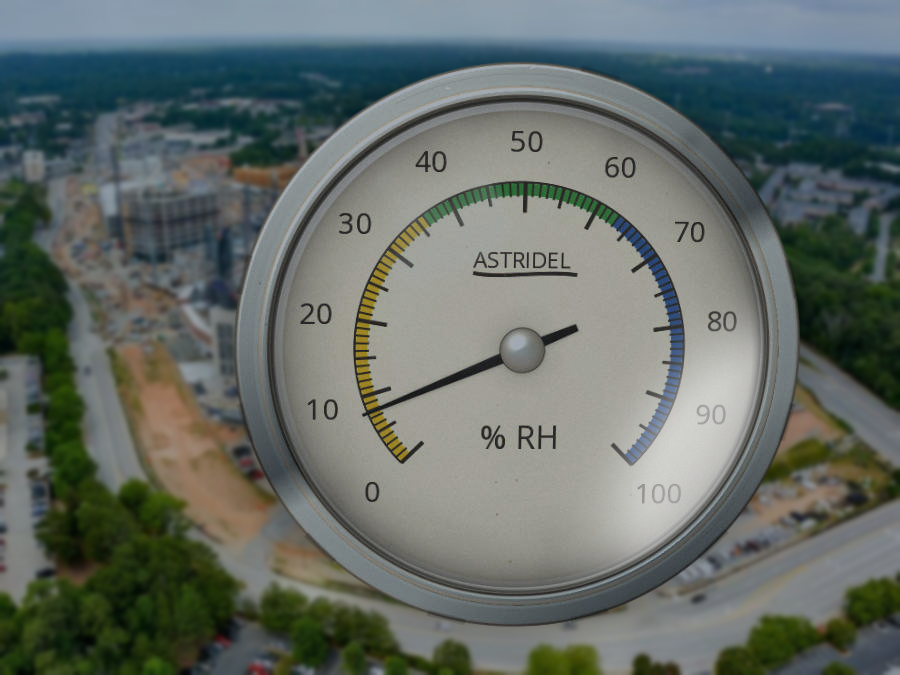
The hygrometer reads 8
